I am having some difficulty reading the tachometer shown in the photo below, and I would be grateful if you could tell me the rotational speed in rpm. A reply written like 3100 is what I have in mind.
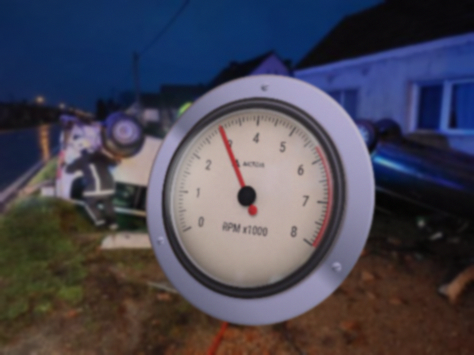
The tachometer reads 3000
